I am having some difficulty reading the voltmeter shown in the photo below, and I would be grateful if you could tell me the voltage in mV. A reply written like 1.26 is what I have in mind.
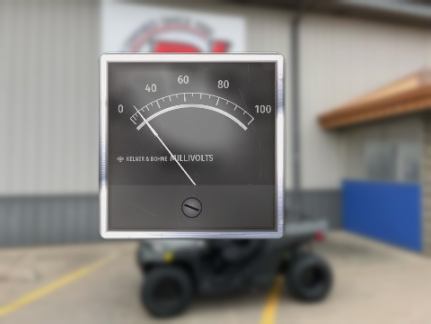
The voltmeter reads 20
